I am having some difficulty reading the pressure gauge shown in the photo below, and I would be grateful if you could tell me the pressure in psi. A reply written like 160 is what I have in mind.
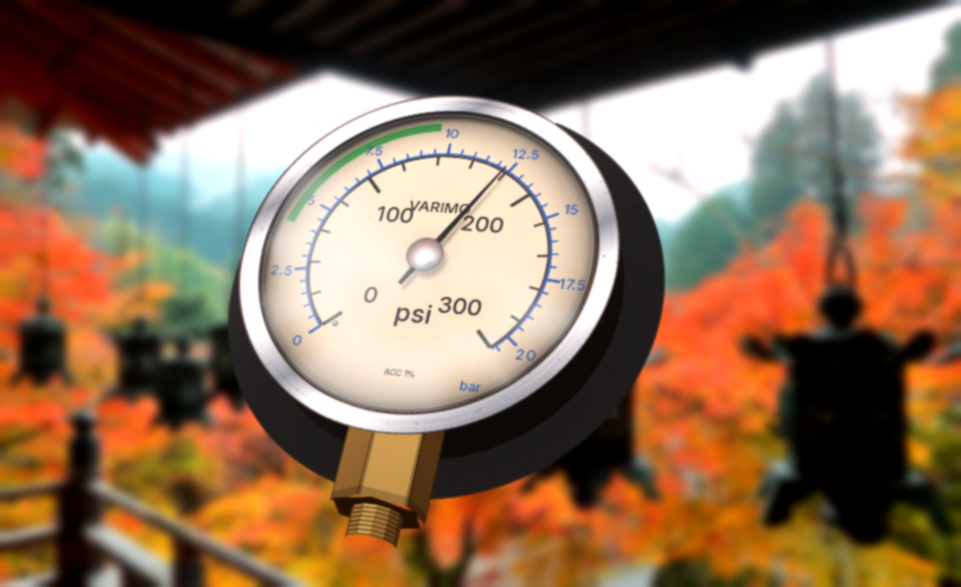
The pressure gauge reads 180
